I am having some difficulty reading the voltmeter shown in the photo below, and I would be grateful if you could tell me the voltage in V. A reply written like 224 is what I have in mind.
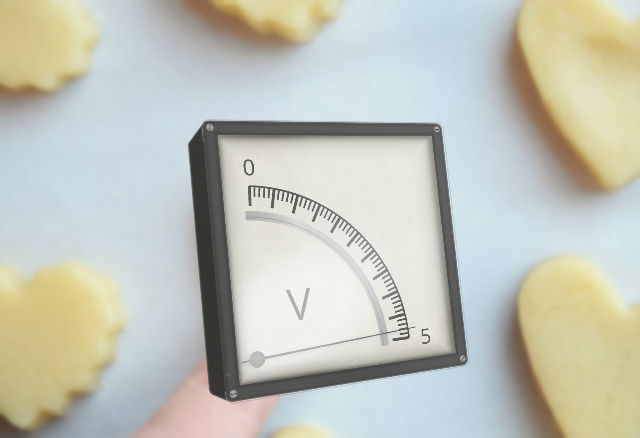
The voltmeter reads 4.8
